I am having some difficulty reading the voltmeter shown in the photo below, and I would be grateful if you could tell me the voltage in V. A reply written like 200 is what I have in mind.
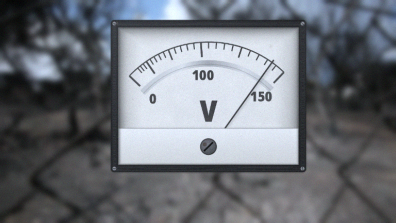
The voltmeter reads 142.5
